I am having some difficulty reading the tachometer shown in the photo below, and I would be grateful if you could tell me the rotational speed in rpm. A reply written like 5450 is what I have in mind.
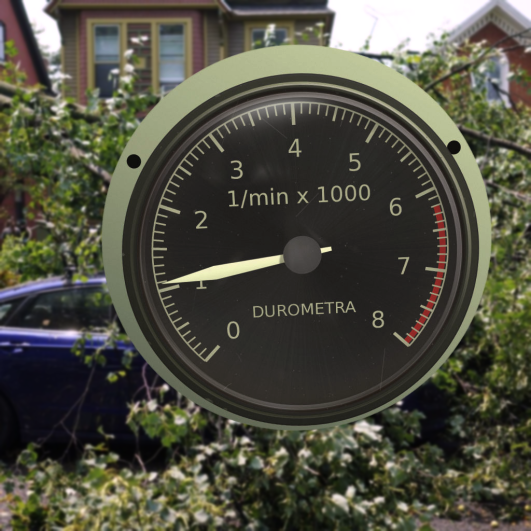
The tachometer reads 1100
